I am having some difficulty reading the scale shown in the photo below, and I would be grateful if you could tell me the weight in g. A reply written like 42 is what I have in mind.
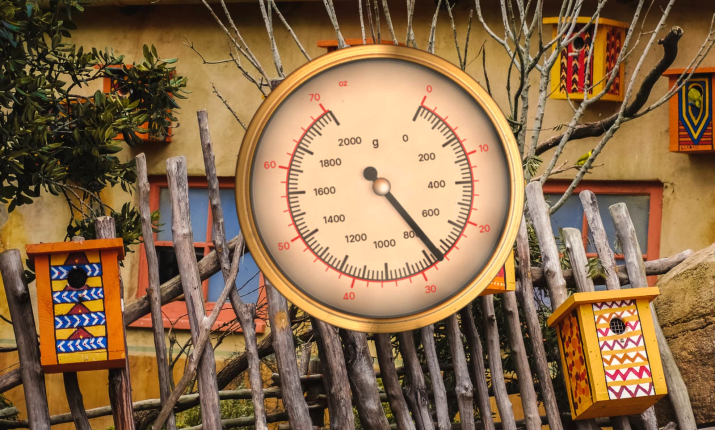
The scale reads 760
